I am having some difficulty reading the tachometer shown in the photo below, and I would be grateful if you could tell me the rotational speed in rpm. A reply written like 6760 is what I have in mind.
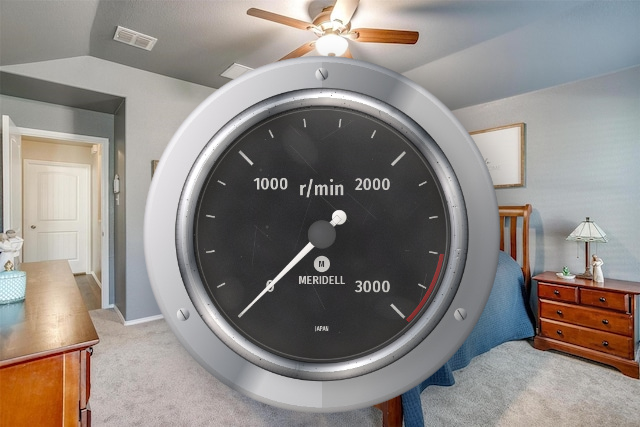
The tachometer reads 0
